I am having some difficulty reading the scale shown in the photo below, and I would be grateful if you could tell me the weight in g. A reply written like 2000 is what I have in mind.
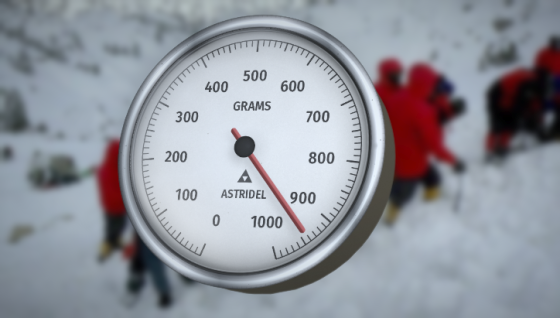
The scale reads 940
